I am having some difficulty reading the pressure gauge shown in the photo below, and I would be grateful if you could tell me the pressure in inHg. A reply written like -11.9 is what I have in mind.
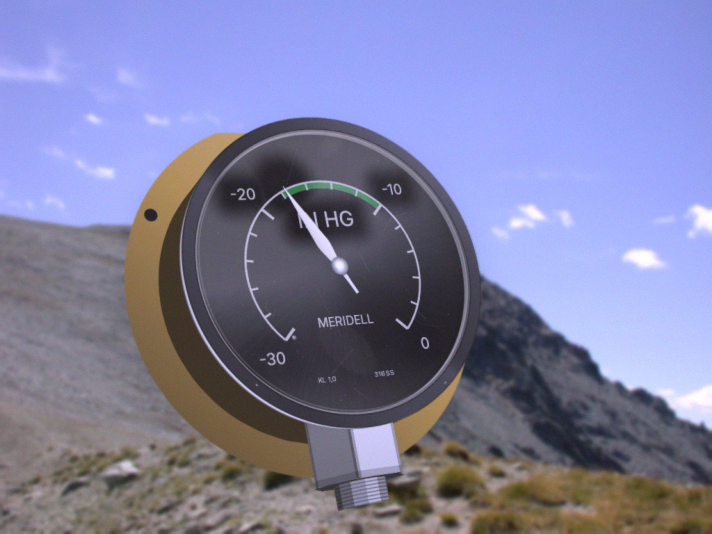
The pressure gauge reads -18
